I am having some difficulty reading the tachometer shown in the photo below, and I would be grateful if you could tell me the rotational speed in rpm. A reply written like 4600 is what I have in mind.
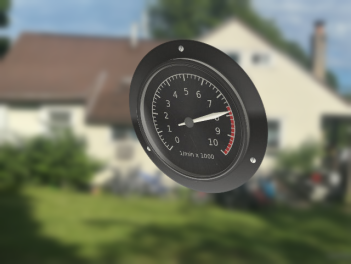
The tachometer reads 7800
